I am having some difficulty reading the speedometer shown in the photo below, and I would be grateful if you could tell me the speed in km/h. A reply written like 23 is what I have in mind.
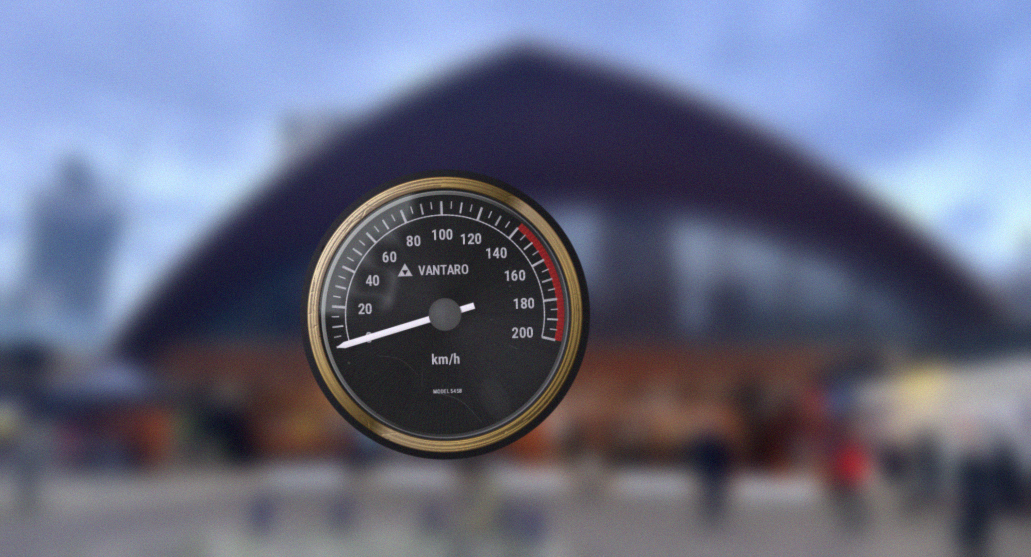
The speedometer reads 0
